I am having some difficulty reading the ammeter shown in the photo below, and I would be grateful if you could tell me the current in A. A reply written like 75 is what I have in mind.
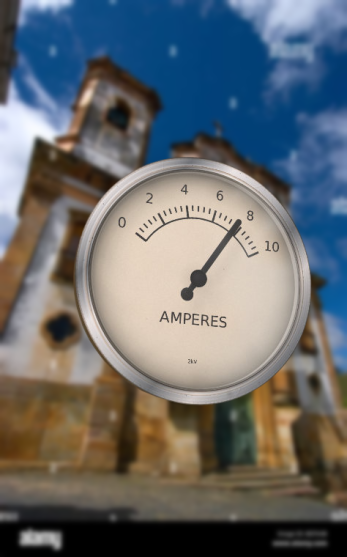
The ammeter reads 7.6
